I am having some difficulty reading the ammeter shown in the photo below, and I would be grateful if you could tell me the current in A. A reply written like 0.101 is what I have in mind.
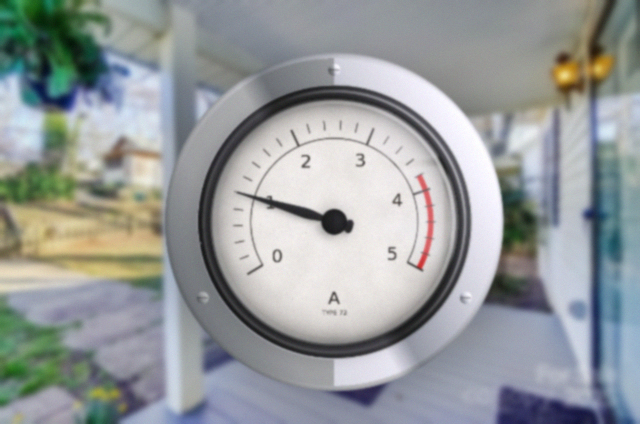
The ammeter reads 1
